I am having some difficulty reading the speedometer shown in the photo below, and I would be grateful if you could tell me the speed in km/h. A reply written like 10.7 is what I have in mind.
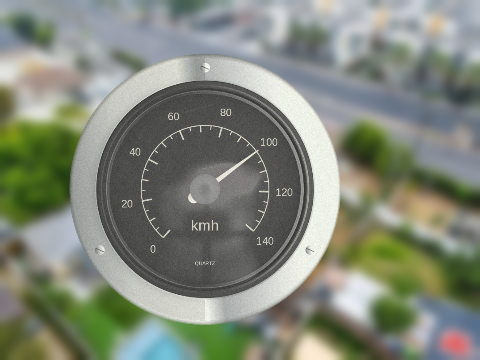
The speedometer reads 100
